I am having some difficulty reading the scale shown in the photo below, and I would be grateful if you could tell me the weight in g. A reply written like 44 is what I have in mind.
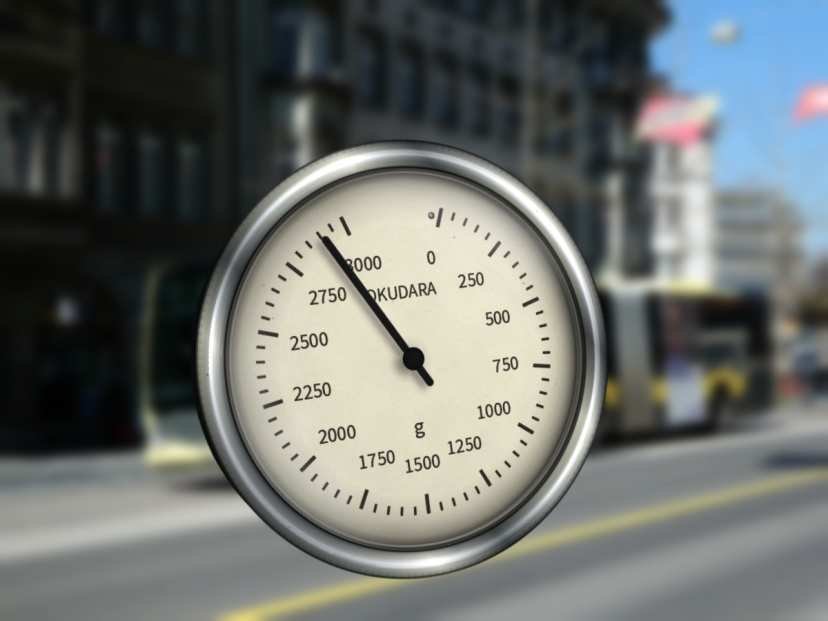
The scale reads 2900
